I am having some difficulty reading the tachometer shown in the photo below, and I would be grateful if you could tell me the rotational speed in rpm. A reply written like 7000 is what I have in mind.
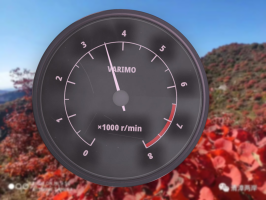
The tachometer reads 3500
